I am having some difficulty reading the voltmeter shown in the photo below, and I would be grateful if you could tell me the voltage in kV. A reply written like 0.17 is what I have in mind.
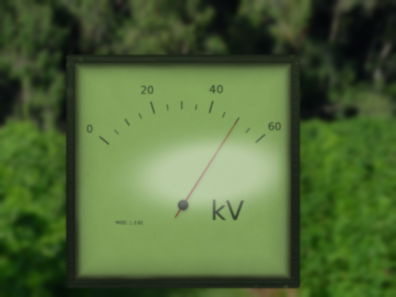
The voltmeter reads 50
